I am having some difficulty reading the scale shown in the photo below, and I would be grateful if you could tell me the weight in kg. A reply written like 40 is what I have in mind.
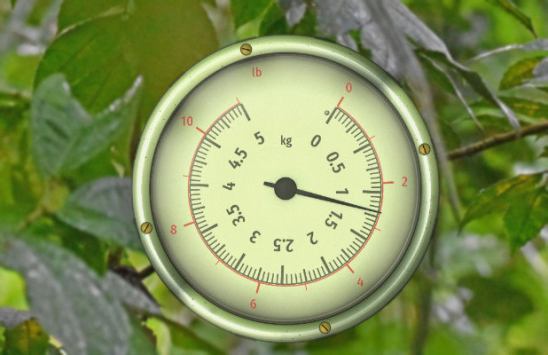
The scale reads 1.2
